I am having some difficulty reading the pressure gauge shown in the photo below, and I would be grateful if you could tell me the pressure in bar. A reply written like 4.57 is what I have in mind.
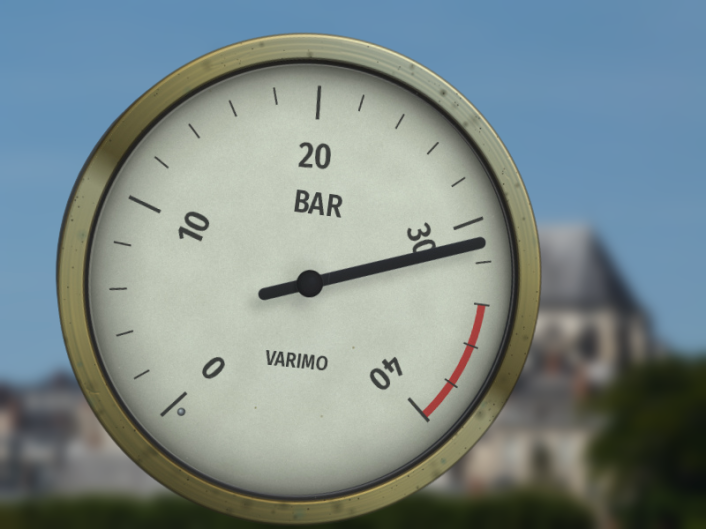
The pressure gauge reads 31
